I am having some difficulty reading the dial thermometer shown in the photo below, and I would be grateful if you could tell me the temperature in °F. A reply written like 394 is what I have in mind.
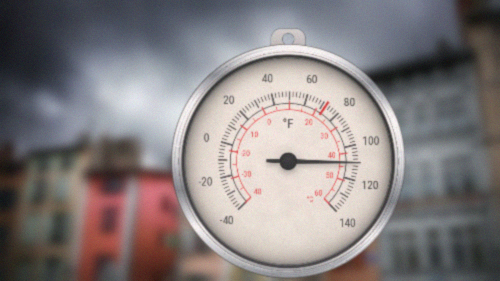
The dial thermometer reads 110
